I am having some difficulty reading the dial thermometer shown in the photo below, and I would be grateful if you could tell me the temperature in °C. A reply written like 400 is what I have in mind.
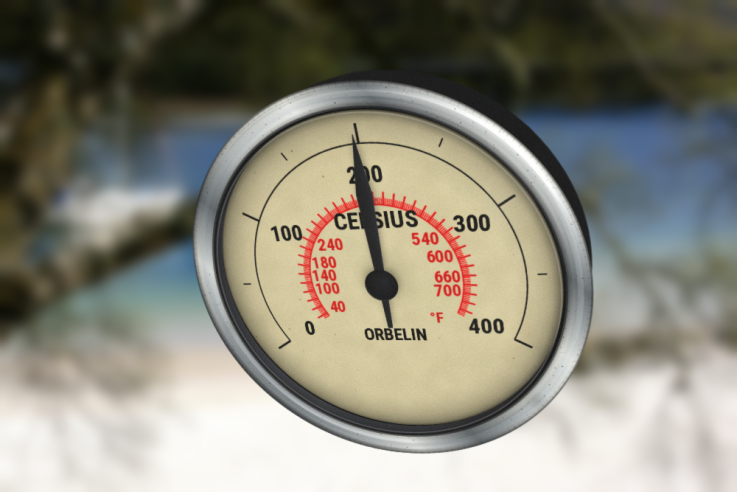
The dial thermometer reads 200
